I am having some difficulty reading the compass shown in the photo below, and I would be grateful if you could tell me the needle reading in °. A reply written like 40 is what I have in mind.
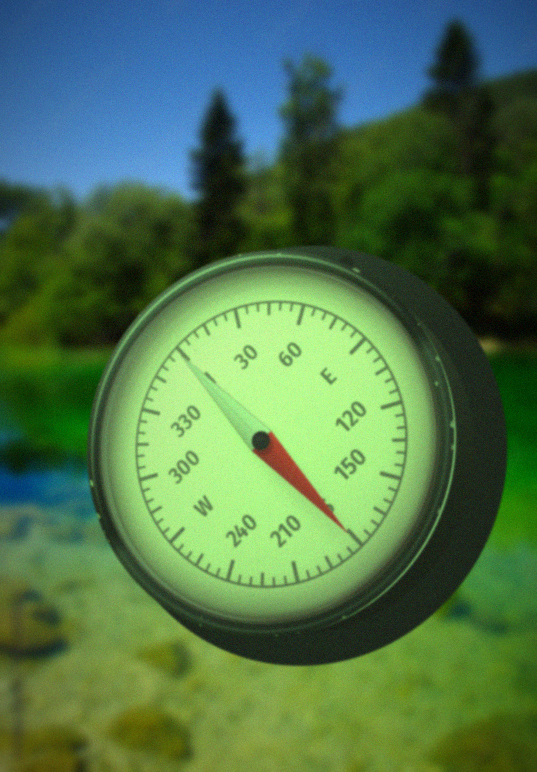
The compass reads 180
